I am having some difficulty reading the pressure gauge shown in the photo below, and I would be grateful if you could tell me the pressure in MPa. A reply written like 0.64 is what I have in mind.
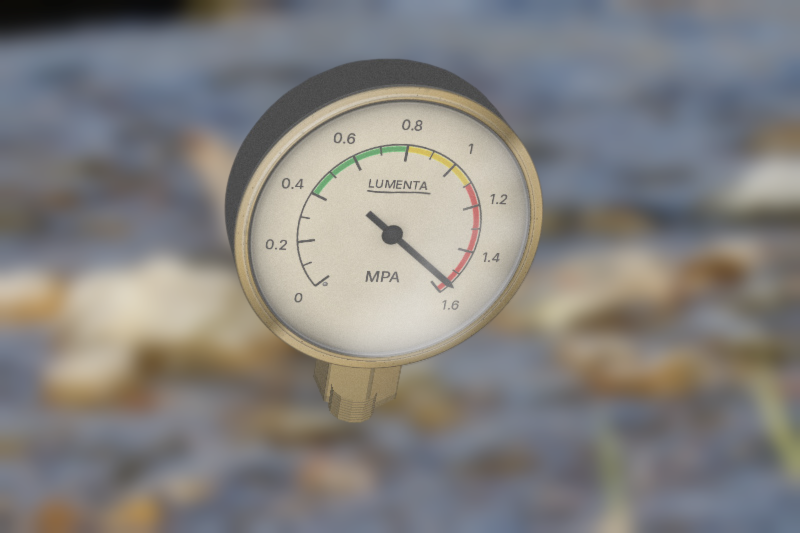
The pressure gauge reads 1.55
